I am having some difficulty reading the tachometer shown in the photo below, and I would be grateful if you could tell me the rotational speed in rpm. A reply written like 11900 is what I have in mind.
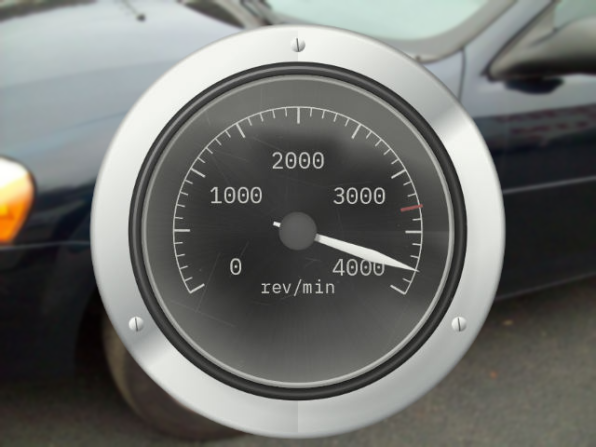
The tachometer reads 3800
